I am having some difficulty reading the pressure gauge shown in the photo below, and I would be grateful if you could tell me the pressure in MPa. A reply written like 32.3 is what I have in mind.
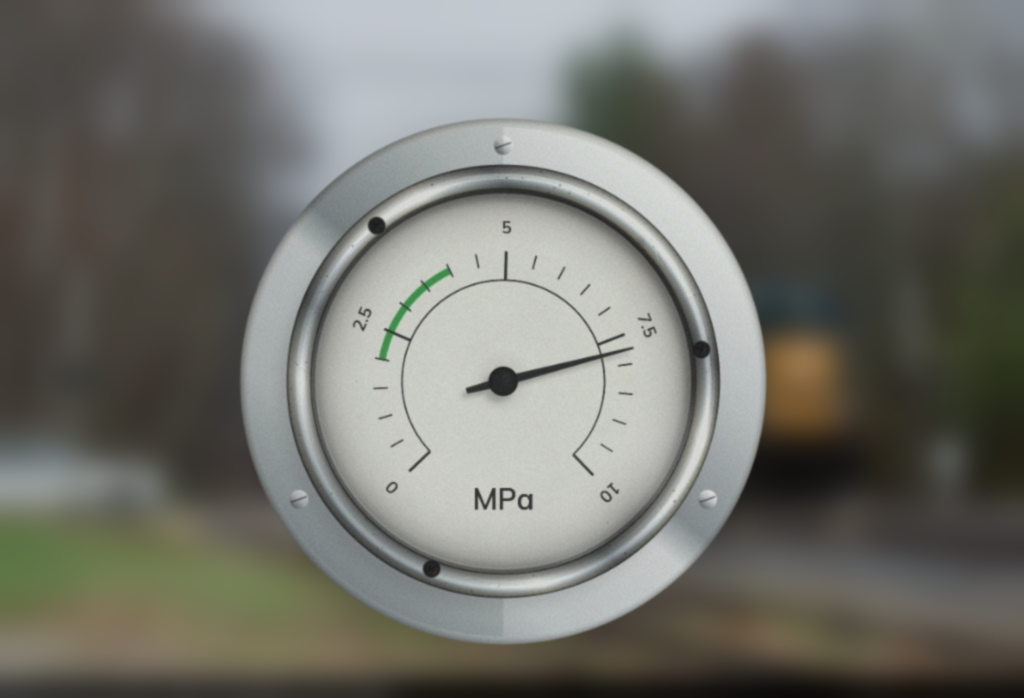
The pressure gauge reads 7.75
